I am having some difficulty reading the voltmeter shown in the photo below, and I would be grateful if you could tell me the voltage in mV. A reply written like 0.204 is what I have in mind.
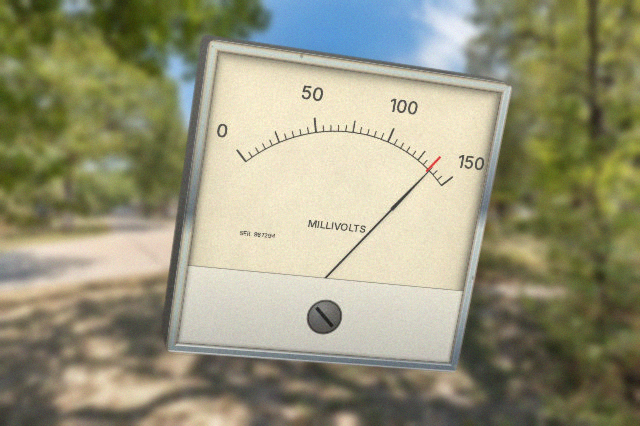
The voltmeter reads 135
